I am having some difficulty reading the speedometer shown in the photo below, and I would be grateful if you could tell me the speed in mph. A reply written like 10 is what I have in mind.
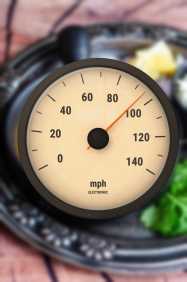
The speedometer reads 95
